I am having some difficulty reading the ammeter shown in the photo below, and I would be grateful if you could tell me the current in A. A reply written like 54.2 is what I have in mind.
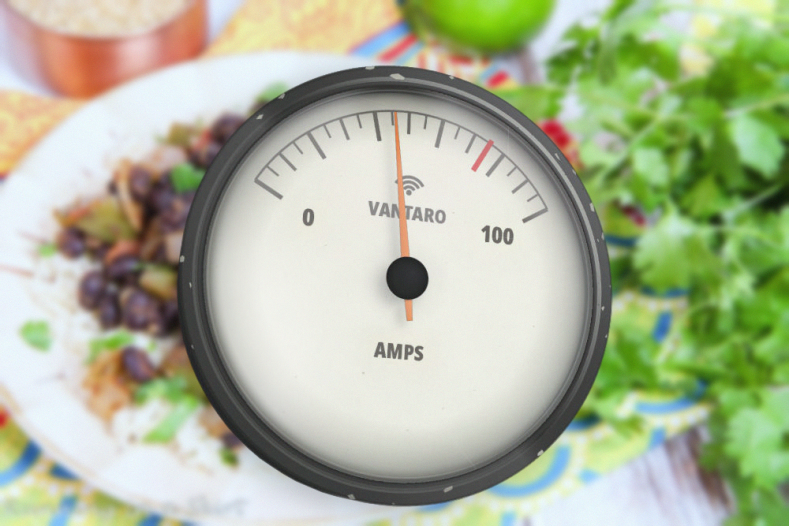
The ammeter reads 45
